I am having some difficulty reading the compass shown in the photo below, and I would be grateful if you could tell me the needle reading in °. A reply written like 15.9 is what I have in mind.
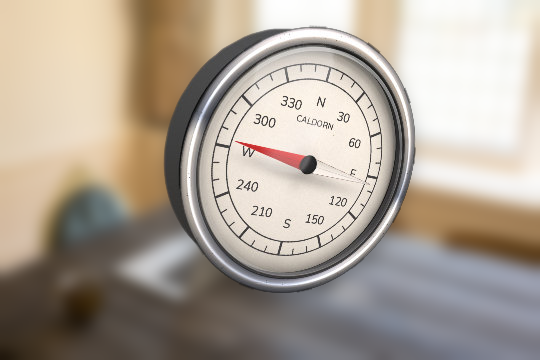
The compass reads 275
